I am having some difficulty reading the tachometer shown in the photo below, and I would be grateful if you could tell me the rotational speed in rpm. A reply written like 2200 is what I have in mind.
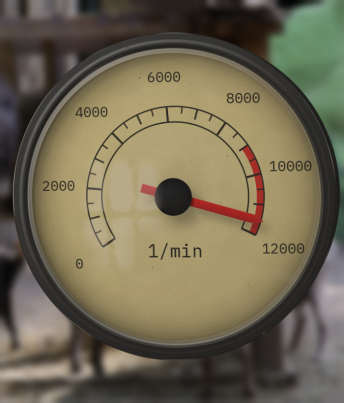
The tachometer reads 11500
